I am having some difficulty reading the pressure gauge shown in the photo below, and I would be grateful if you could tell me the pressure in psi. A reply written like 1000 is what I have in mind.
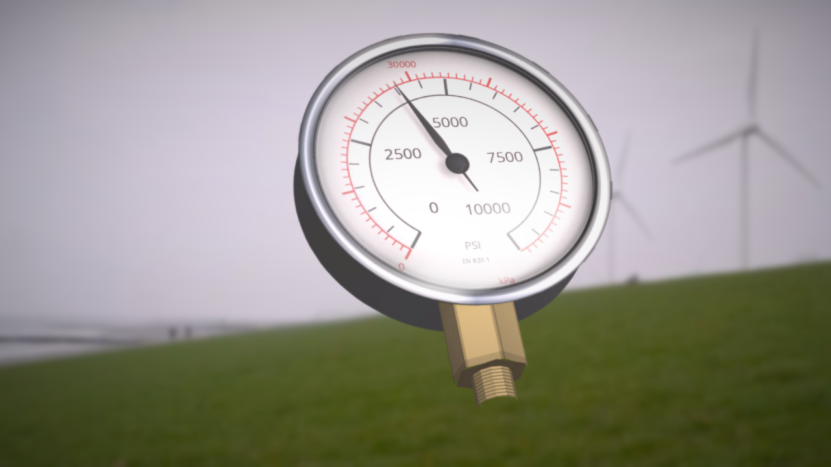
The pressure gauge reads 4000
